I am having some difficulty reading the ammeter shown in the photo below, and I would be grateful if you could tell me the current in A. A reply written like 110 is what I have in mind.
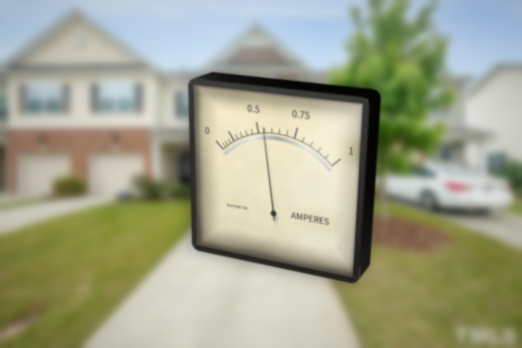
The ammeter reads 0.55
